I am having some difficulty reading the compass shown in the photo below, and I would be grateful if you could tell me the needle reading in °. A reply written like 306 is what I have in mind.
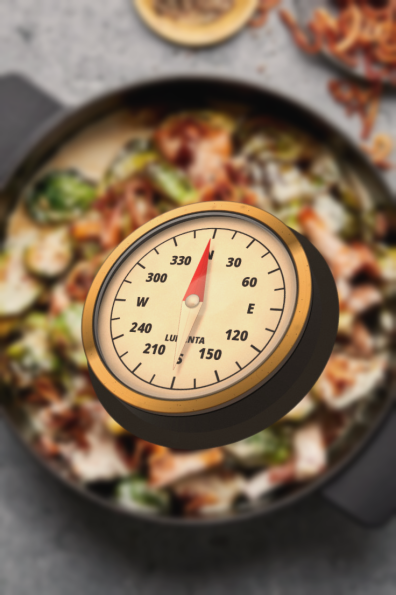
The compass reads 0
